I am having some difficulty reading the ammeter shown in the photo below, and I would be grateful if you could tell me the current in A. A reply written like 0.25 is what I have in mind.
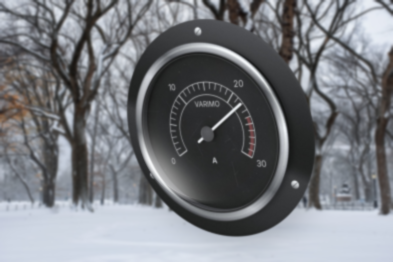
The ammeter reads 22
